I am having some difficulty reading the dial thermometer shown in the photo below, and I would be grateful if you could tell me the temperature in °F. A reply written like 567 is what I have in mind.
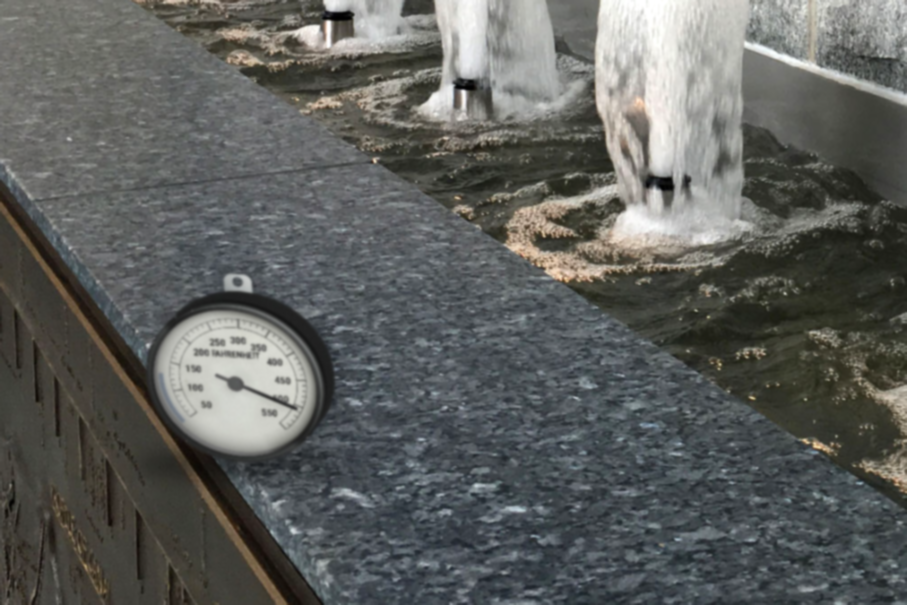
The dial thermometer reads 500
